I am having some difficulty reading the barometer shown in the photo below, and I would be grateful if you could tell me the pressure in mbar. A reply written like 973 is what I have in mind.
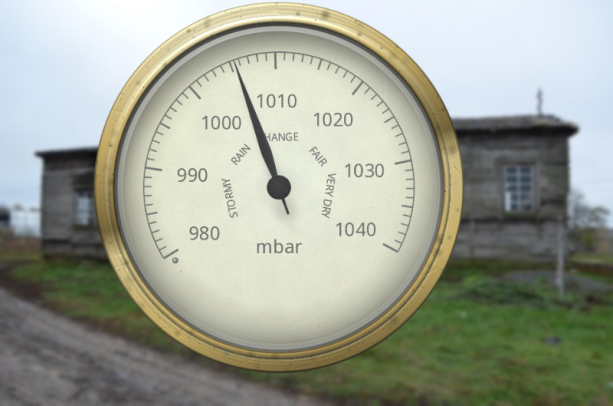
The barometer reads 1005.5
